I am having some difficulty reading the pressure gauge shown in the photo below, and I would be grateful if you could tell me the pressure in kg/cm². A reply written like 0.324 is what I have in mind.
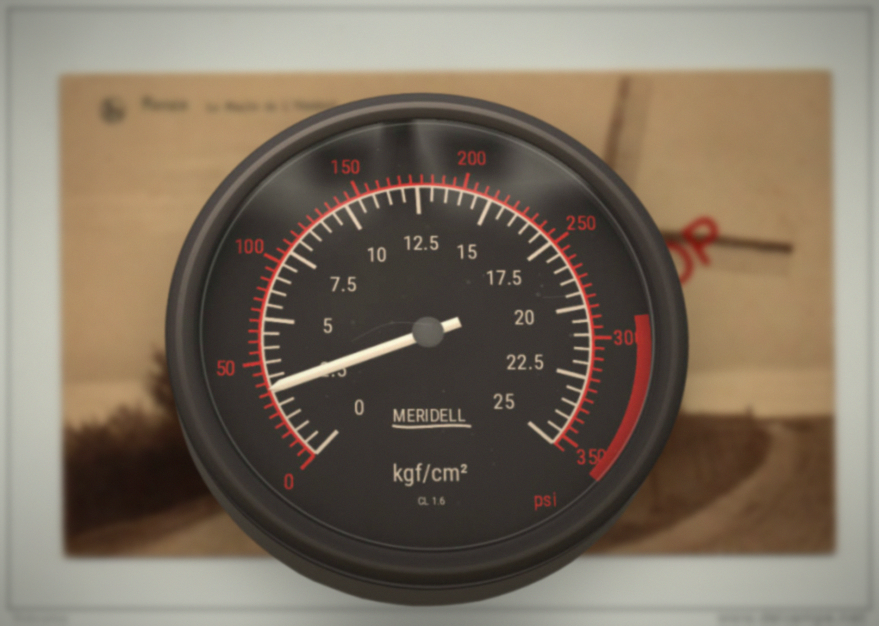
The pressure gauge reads 2.5
